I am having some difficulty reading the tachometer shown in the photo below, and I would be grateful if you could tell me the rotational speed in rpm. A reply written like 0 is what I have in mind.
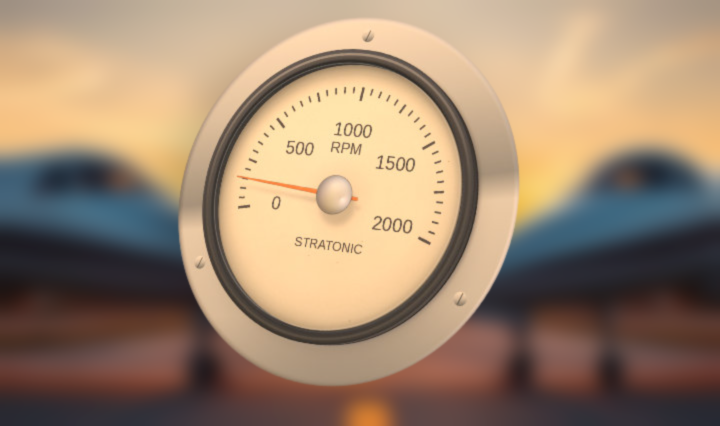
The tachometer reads 150
